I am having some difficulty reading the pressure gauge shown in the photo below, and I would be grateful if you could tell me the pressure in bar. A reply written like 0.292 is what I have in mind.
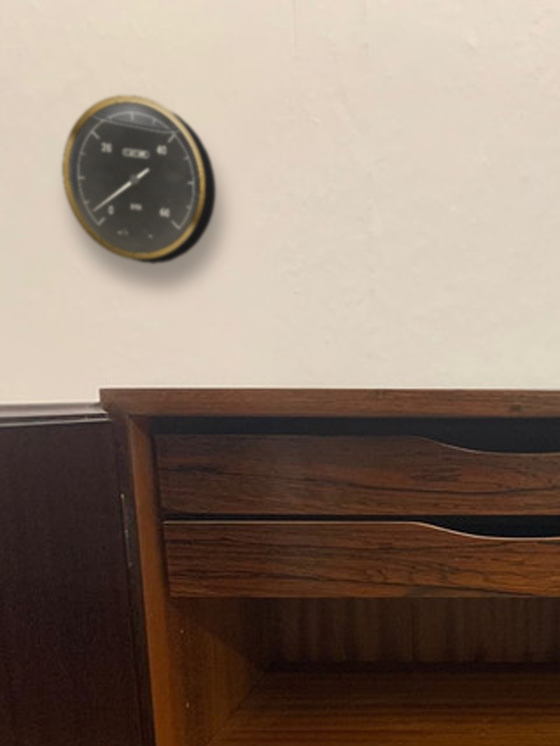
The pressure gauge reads 2.5
